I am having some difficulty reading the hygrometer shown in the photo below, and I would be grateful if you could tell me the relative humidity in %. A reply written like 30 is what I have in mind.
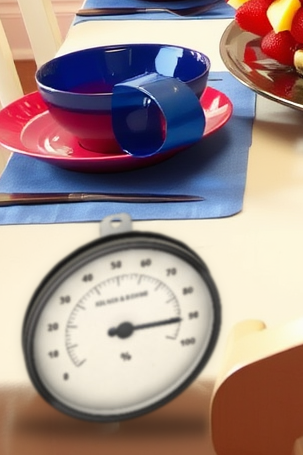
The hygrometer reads 90
